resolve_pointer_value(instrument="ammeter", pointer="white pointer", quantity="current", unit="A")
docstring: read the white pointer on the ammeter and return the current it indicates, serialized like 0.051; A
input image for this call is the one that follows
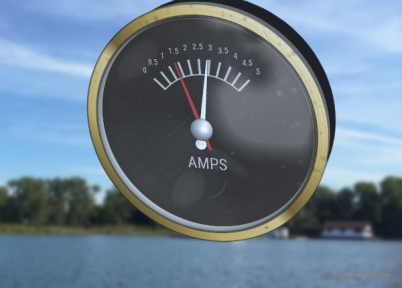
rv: 3; A
